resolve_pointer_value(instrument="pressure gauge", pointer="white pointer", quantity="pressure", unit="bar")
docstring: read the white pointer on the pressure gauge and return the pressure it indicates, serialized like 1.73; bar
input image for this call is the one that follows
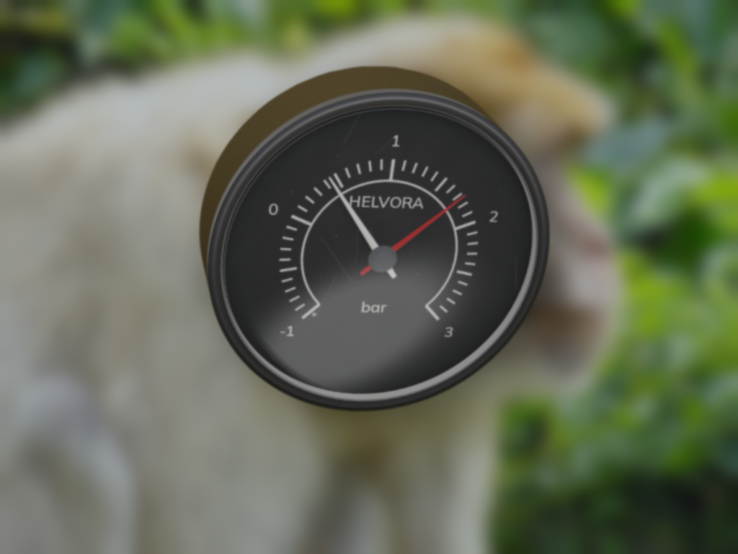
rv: 0.45; bar
